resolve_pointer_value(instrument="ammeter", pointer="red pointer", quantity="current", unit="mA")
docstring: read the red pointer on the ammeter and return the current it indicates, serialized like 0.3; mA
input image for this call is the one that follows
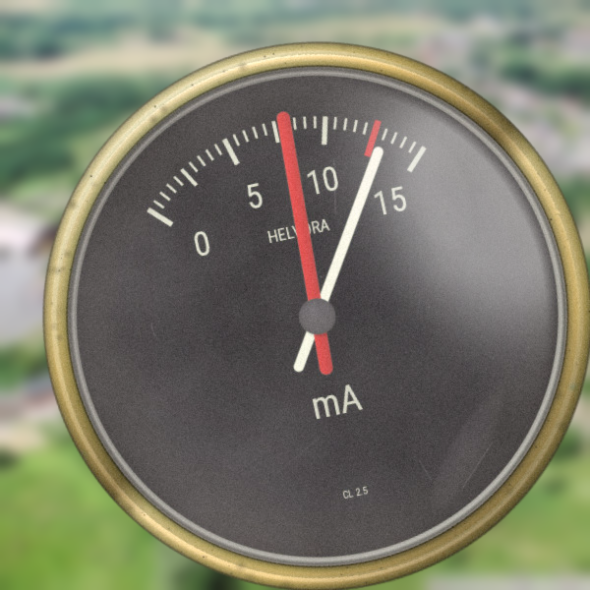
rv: 8; mA
